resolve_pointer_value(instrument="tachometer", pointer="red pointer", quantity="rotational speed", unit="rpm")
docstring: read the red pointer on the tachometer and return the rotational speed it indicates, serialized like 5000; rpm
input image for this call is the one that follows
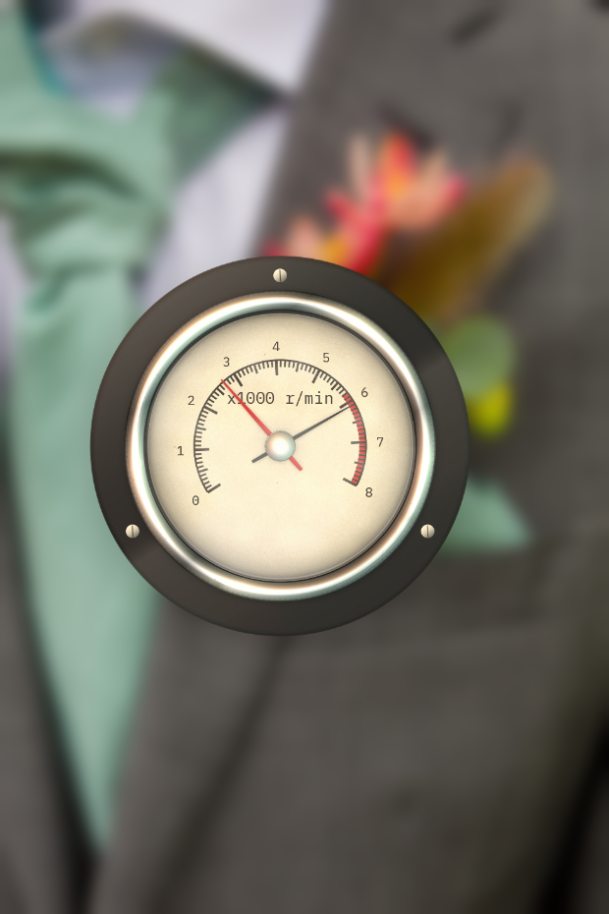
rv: 2700; rpm
